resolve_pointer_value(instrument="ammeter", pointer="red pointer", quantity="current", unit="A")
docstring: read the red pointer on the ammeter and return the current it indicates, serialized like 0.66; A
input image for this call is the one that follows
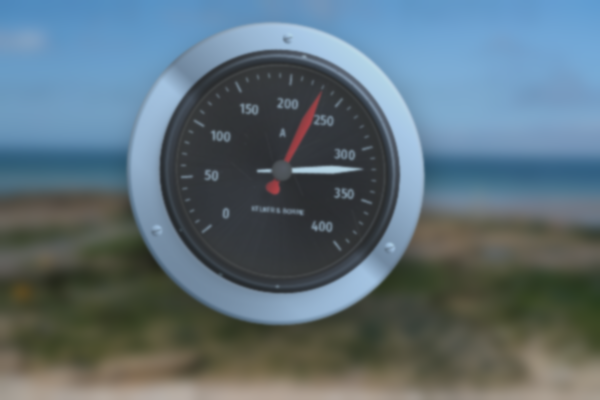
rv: 230; A
